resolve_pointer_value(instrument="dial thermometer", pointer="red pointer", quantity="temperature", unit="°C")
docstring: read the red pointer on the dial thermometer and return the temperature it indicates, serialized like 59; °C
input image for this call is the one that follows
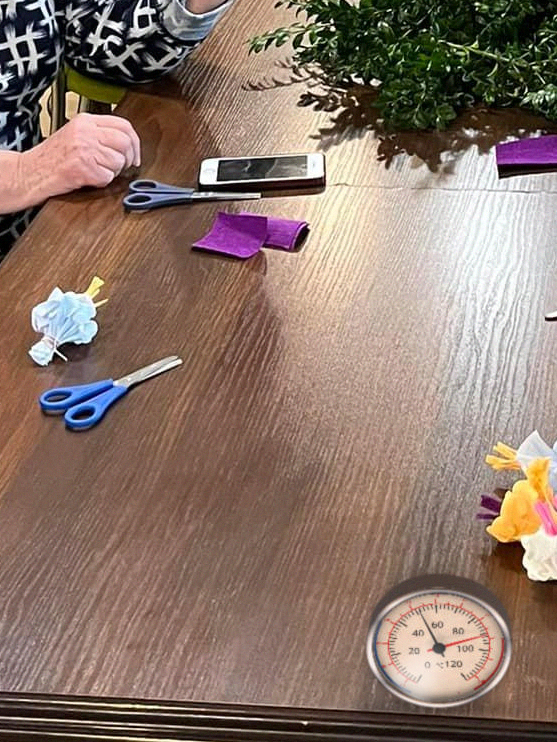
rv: 90; °C
